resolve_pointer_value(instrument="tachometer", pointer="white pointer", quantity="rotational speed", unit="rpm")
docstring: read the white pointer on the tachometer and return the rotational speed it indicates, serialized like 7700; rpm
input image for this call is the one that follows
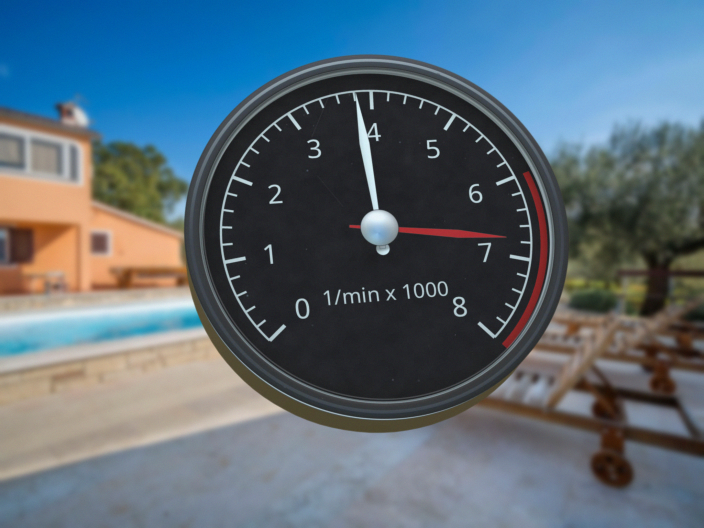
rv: 3800; rpm
